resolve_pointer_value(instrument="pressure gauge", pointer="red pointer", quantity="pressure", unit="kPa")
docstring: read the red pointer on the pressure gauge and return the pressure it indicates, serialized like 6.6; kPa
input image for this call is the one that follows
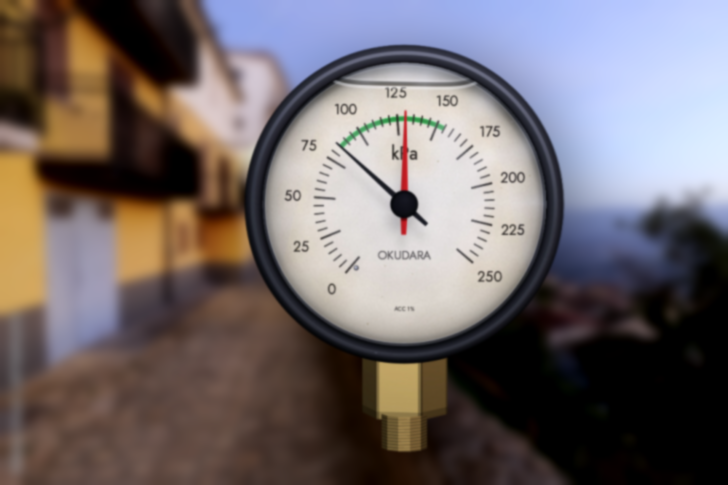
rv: 130; kPa
